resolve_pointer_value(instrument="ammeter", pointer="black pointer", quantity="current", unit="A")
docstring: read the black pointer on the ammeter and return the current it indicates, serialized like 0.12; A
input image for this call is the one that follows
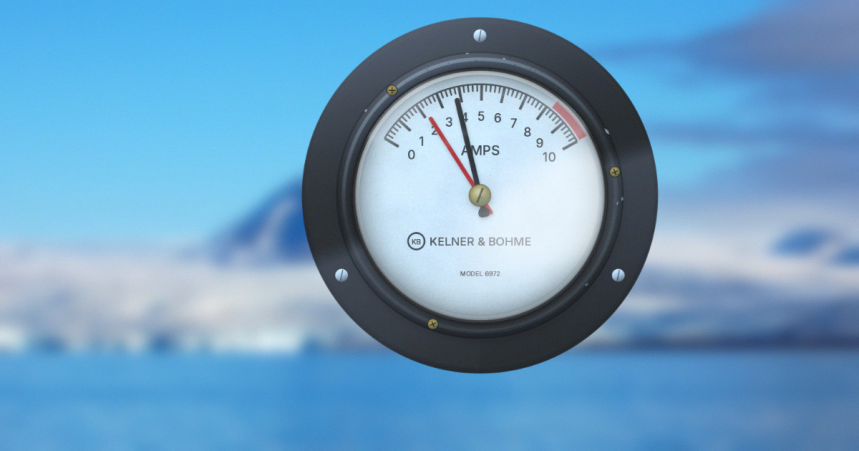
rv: 3.8; A
